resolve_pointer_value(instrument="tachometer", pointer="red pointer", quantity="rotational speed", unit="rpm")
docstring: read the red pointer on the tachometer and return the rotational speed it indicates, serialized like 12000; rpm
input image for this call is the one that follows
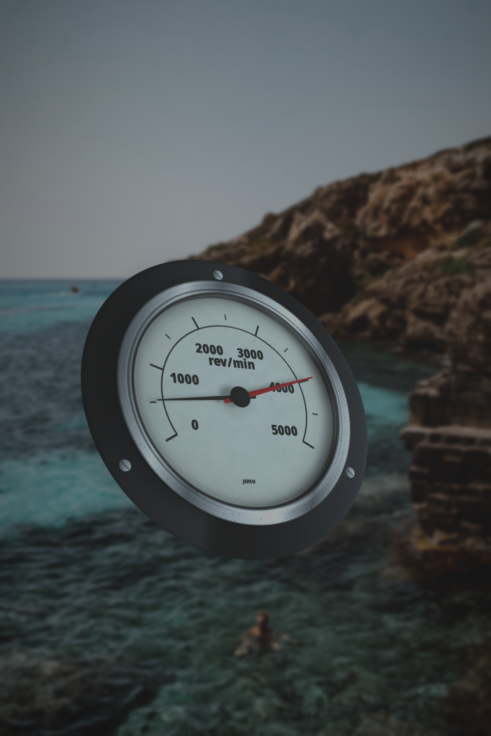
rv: 4000; rpm
